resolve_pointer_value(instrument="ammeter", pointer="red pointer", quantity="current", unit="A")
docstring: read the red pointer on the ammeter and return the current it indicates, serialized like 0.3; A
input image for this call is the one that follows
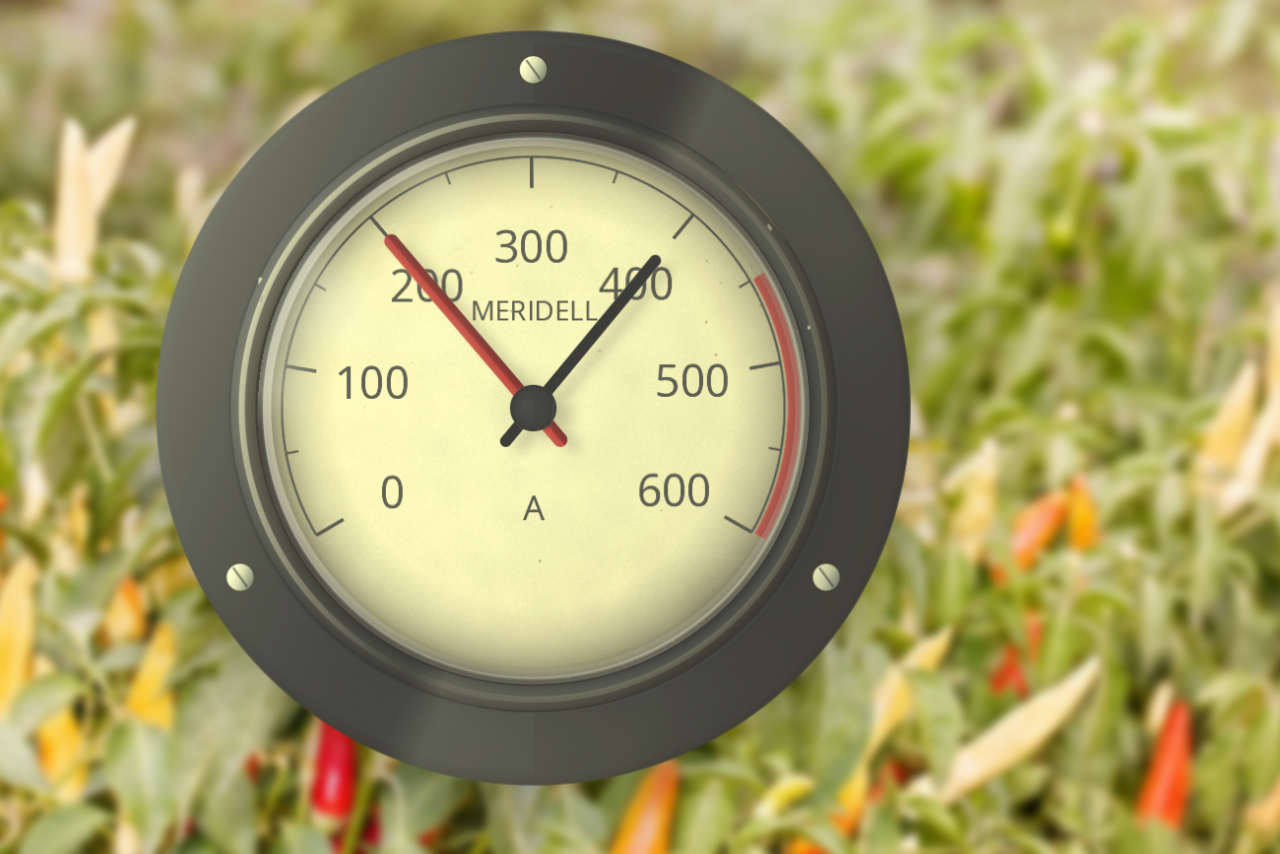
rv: 200; A
